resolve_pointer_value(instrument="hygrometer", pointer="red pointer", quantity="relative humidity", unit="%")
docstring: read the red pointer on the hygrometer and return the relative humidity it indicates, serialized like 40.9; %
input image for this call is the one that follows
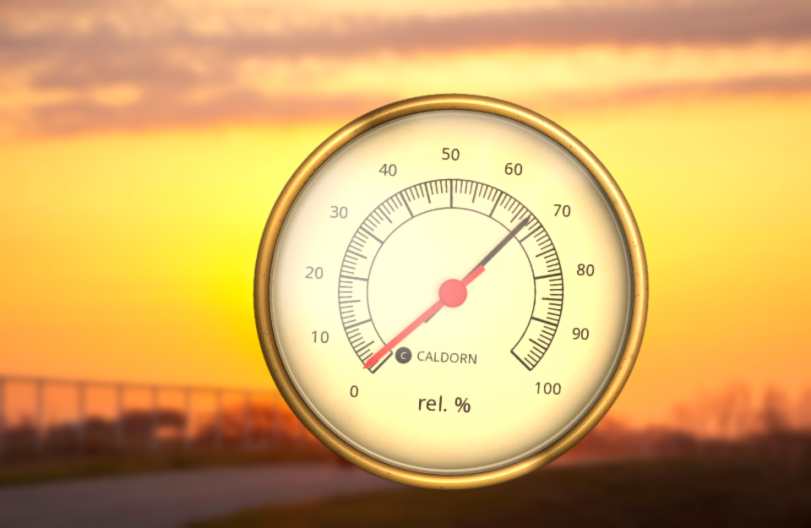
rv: 2; %
